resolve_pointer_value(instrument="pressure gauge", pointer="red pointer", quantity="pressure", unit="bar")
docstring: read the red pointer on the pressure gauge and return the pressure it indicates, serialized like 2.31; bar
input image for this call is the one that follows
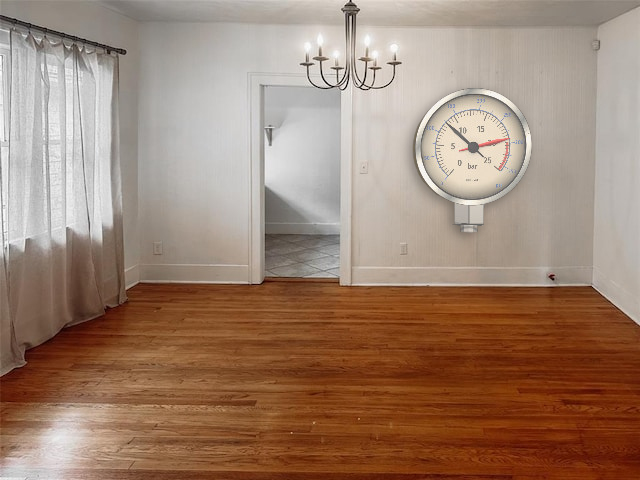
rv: 20; bar
